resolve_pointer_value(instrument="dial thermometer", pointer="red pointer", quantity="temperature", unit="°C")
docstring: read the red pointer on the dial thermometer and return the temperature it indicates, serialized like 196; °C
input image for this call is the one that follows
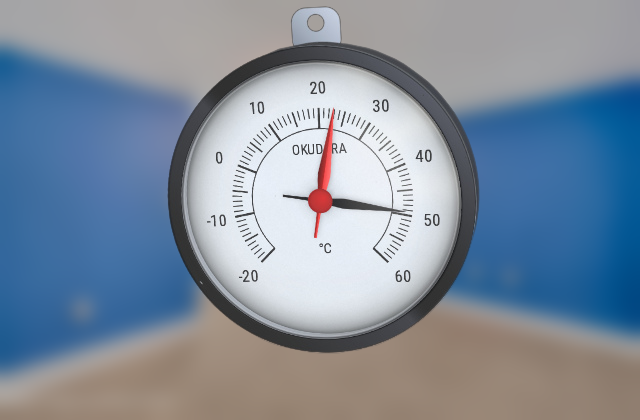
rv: 23; °C
